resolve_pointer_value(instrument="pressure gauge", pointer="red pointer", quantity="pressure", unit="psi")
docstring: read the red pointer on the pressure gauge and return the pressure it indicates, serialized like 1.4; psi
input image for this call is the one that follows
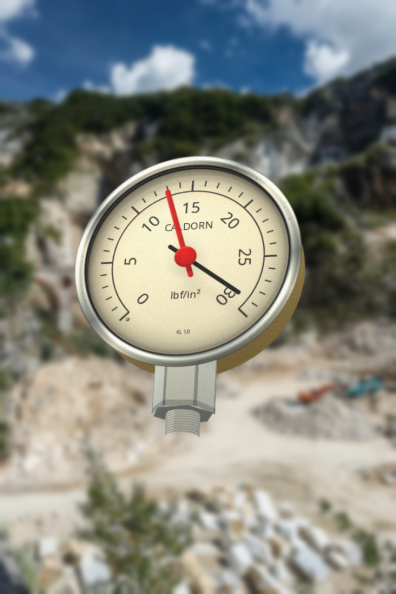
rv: 13; psi
